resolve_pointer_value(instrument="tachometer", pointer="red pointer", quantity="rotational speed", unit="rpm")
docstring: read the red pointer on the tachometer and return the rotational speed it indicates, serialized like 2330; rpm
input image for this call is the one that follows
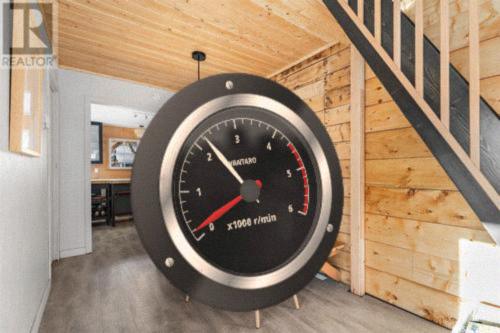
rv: 200; rpm
